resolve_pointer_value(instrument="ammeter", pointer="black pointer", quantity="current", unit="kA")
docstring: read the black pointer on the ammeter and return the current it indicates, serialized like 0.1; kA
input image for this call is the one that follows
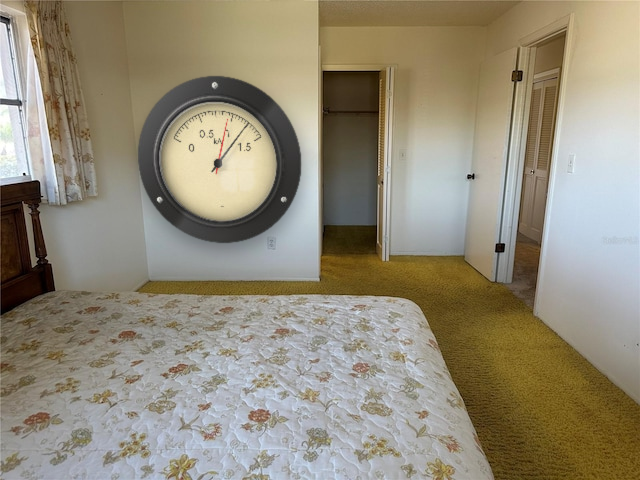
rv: 1.25; kA
